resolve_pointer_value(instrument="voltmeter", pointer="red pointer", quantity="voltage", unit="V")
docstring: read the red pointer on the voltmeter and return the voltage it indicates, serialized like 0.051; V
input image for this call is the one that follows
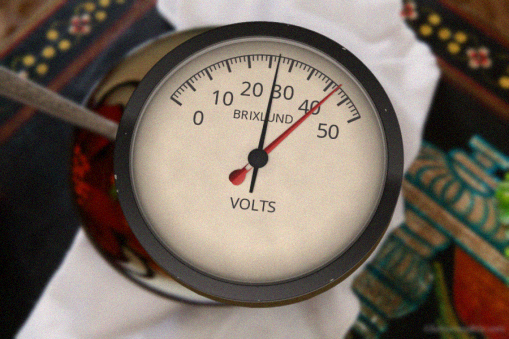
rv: 42; V
